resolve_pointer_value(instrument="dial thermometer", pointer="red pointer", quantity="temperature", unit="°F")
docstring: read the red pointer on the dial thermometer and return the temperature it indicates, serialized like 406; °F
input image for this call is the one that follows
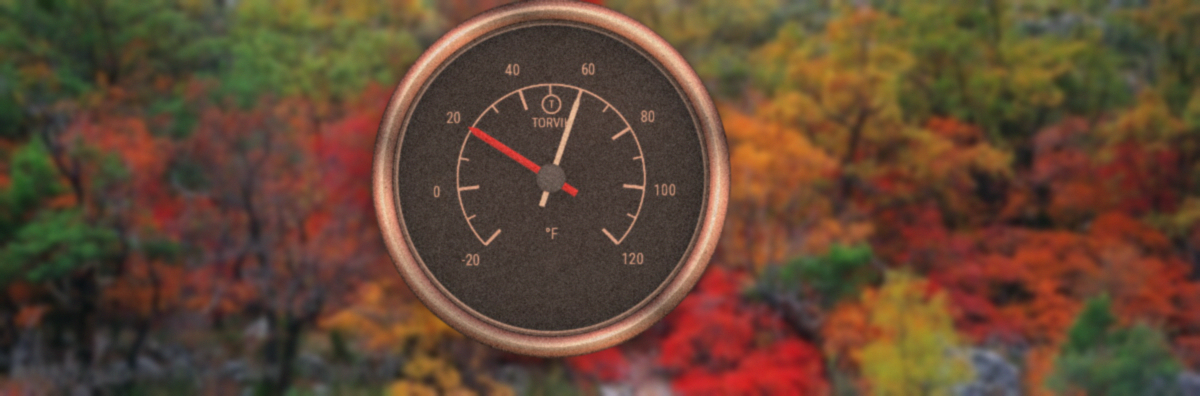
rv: 20; °F
